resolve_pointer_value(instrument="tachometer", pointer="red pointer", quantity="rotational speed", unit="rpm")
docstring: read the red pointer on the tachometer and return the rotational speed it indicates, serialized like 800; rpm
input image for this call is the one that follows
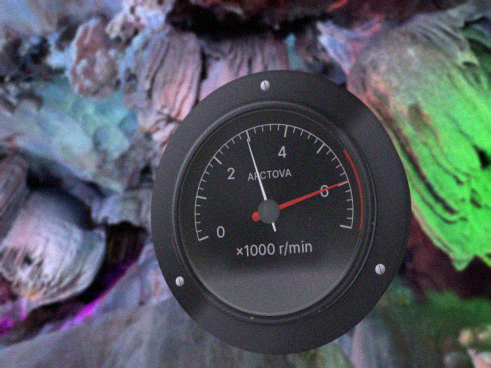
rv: 6000; rpm
